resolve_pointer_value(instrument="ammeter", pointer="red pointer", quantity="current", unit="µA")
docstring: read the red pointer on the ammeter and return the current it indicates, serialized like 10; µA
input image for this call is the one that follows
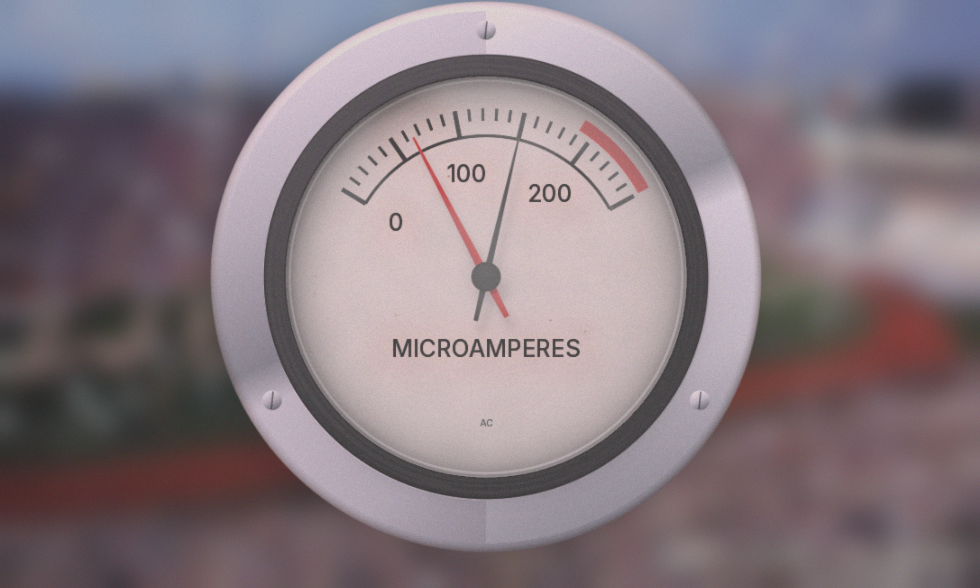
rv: 65; µA
